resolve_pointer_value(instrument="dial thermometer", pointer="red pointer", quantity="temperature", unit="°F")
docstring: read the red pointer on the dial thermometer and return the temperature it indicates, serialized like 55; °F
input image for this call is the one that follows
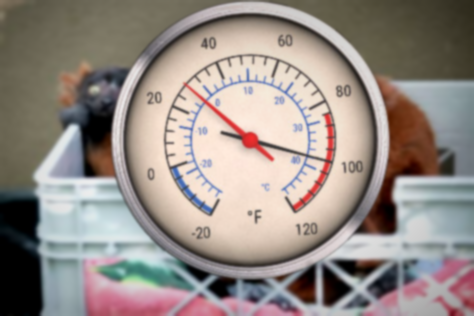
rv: 28; °F
